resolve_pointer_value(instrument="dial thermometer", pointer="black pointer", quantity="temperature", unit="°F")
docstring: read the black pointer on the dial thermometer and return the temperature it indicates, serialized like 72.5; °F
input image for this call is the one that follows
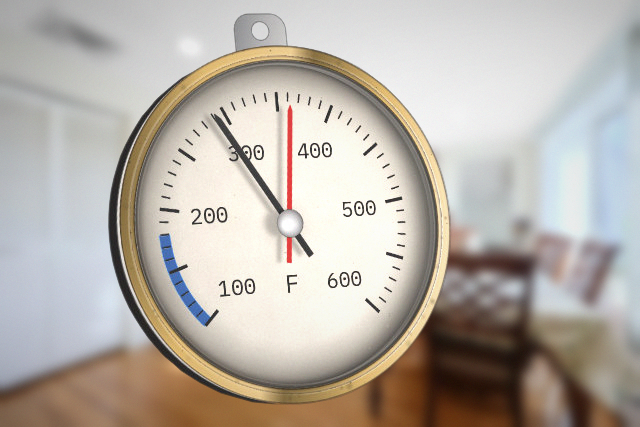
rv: 290; °F
